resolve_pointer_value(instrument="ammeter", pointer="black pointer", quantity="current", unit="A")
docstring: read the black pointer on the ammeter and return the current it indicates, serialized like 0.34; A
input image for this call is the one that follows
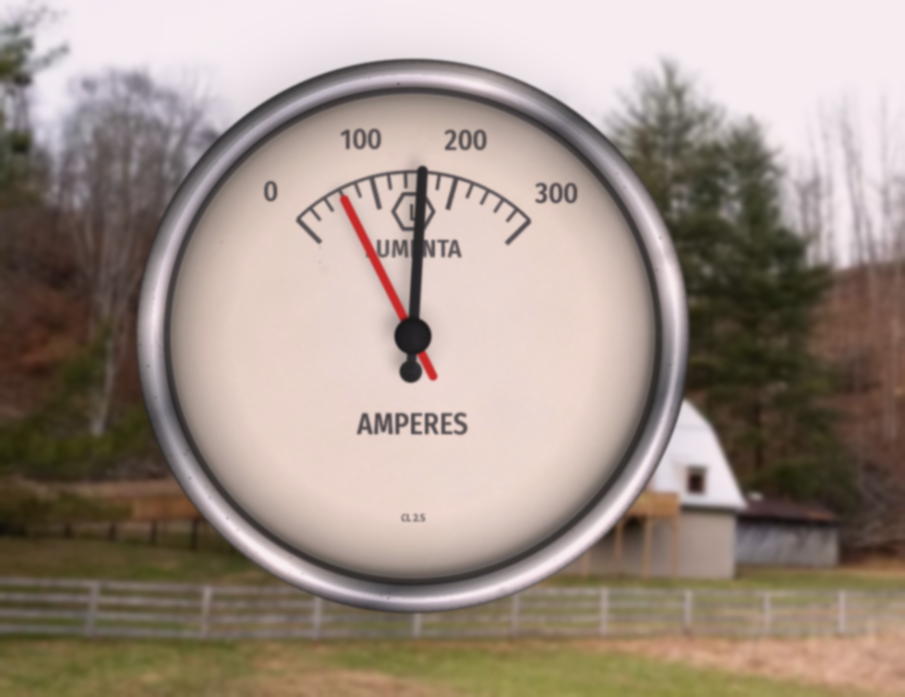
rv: 160; A
